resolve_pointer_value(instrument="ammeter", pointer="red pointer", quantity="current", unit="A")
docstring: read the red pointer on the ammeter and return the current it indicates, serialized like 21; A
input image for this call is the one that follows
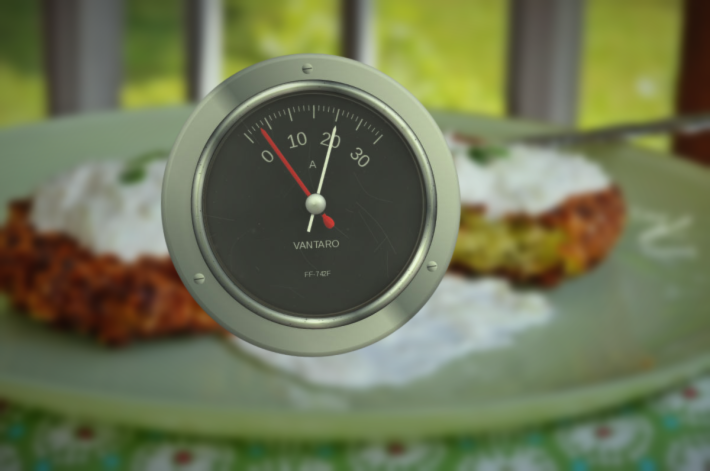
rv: 3; A
